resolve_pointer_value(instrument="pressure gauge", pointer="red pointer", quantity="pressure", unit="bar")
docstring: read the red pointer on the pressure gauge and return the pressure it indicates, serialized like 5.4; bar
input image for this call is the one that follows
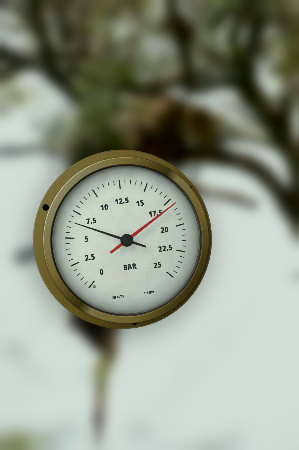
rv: 18; bar
